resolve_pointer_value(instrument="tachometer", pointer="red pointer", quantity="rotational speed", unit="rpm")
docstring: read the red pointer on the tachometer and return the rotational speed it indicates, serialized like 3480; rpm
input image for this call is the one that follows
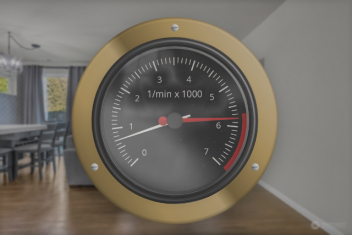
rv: 5800; rpm
